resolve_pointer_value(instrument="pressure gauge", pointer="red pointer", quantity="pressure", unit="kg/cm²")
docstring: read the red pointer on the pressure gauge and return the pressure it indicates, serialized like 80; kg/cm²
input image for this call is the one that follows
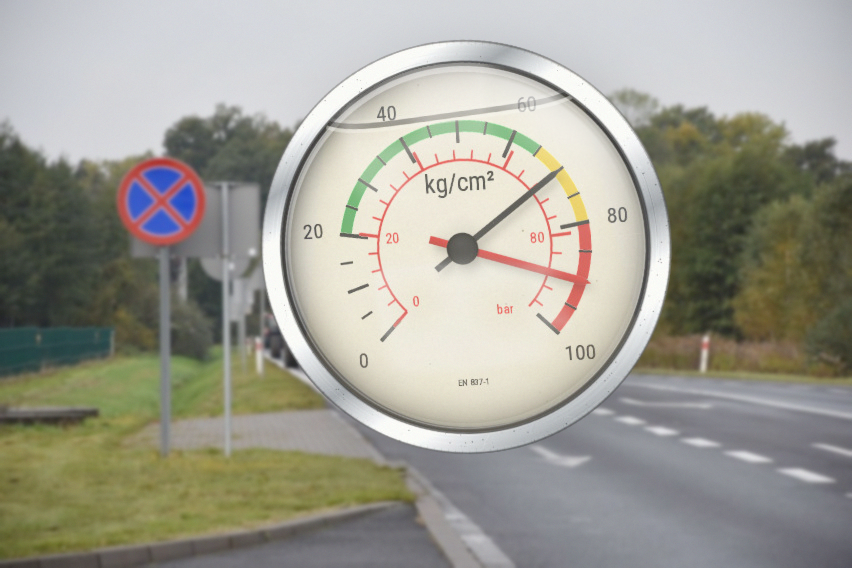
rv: 90; kg/cm²
